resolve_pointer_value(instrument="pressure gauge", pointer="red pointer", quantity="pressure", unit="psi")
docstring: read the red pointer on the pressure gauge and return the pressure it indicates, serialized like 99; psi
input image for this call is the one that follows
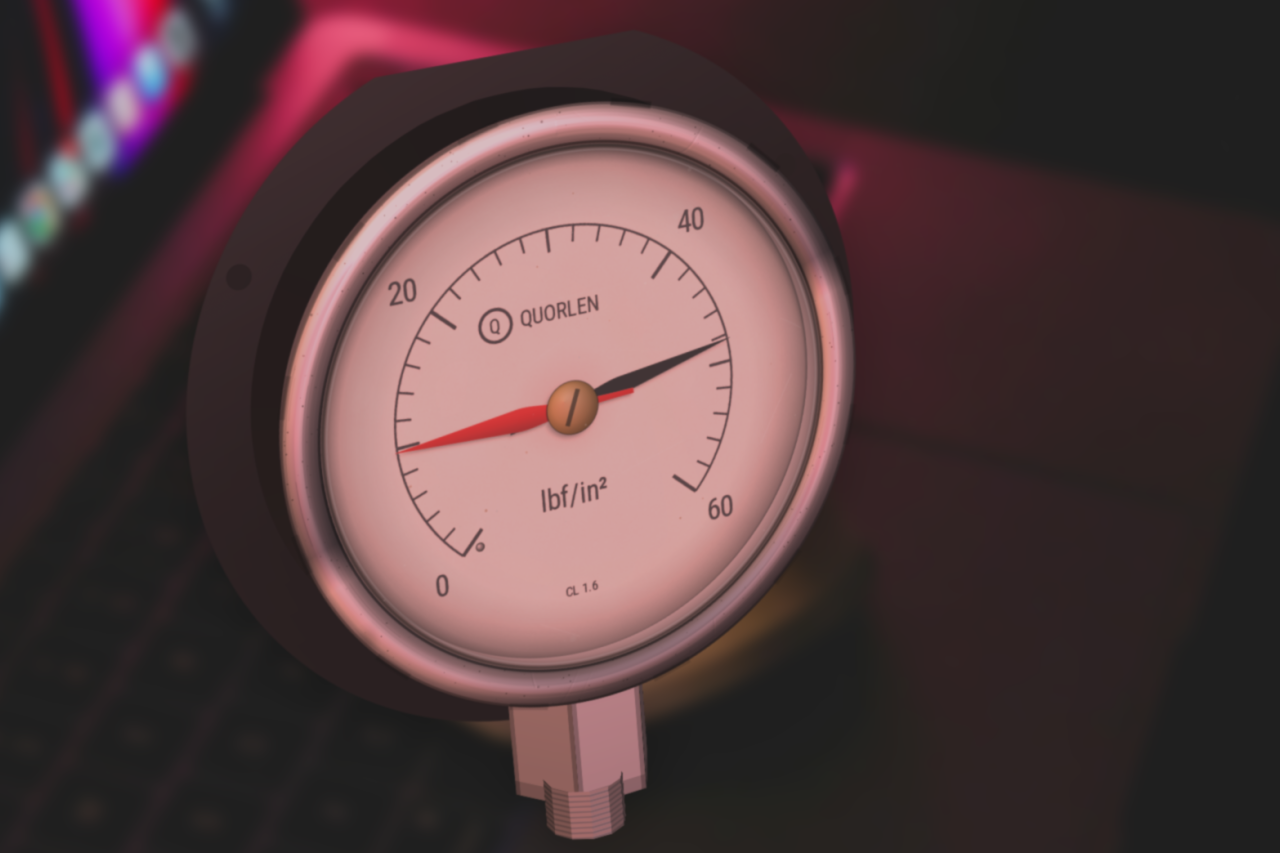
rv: 10; psi
